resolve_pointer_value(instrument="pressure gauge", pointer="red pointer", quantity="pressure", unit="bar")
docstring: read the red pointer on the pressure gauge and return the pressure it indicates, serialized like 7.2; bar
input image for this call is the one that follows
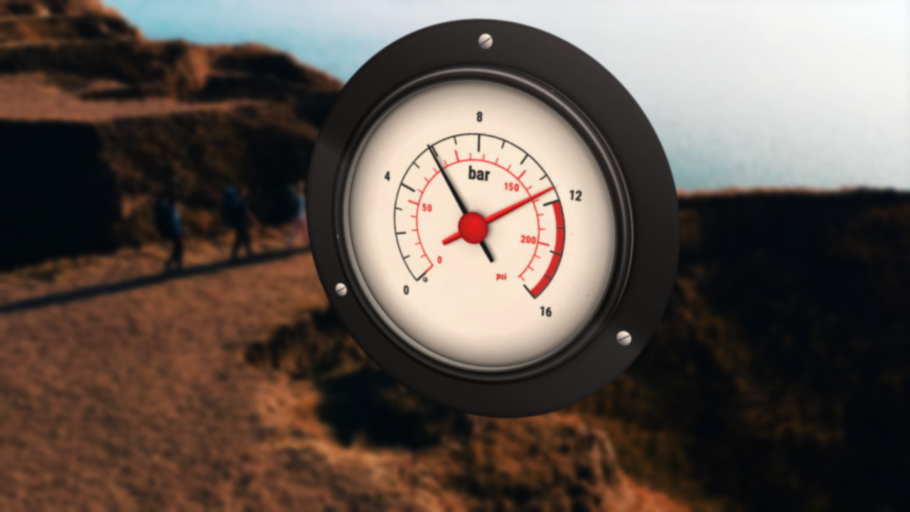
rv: 11.5; bar
